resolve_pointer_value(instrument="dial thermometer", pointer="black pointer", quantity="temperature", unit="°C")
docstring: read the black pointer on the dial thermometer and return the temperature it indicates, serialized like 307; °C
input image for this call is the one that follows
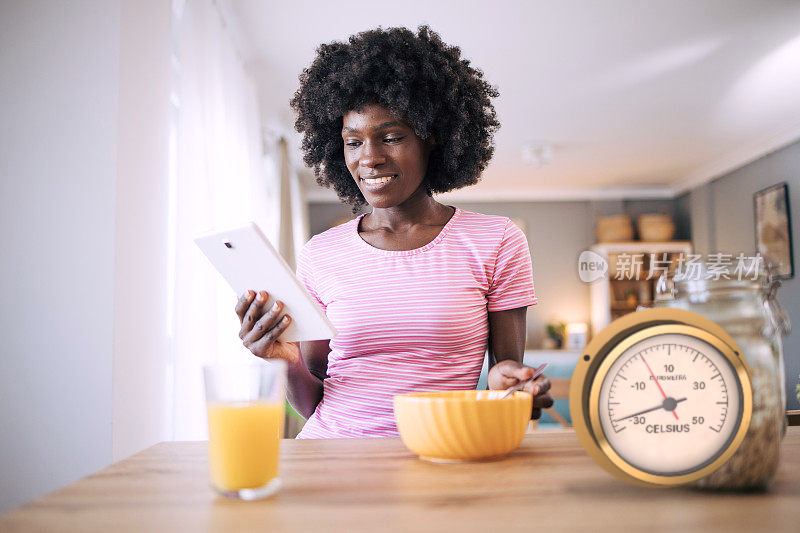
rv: -26; °C
